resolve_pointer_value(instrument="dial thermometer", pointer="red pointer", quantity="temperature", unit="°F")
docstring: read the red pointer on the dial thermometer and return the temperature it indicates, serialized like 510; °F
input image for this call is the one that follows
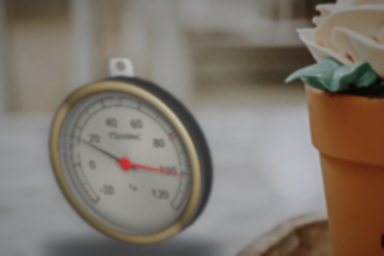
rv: 100; °F
